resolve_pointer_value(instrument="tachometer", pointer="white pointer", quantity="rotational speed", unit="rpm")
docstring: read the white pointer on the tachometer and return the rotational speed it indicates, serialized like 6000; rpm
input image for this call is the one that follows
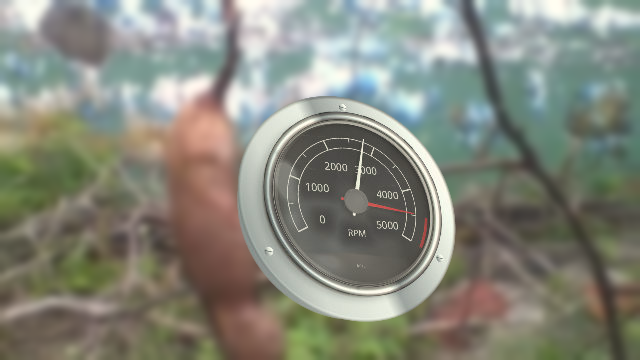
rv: 2750; rpm
